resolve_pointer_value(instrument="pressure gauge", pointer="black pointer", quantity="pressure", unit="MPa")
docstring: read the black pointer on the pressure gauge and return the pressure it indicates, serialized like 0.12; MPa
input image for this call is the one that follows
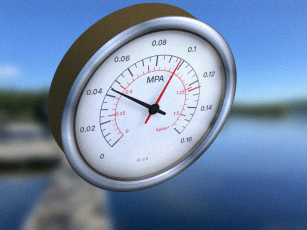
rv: 0.045; MPa
